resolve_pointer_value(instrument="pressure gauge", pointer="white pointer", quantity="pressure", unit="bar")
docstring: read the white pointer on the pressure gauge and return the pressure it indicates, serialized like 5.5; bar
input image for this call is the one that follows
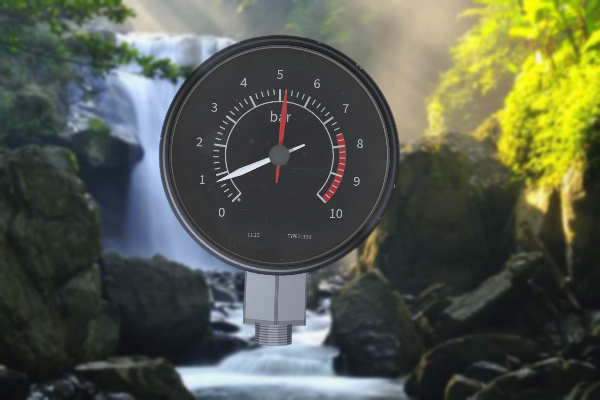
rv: 0.8; bar
